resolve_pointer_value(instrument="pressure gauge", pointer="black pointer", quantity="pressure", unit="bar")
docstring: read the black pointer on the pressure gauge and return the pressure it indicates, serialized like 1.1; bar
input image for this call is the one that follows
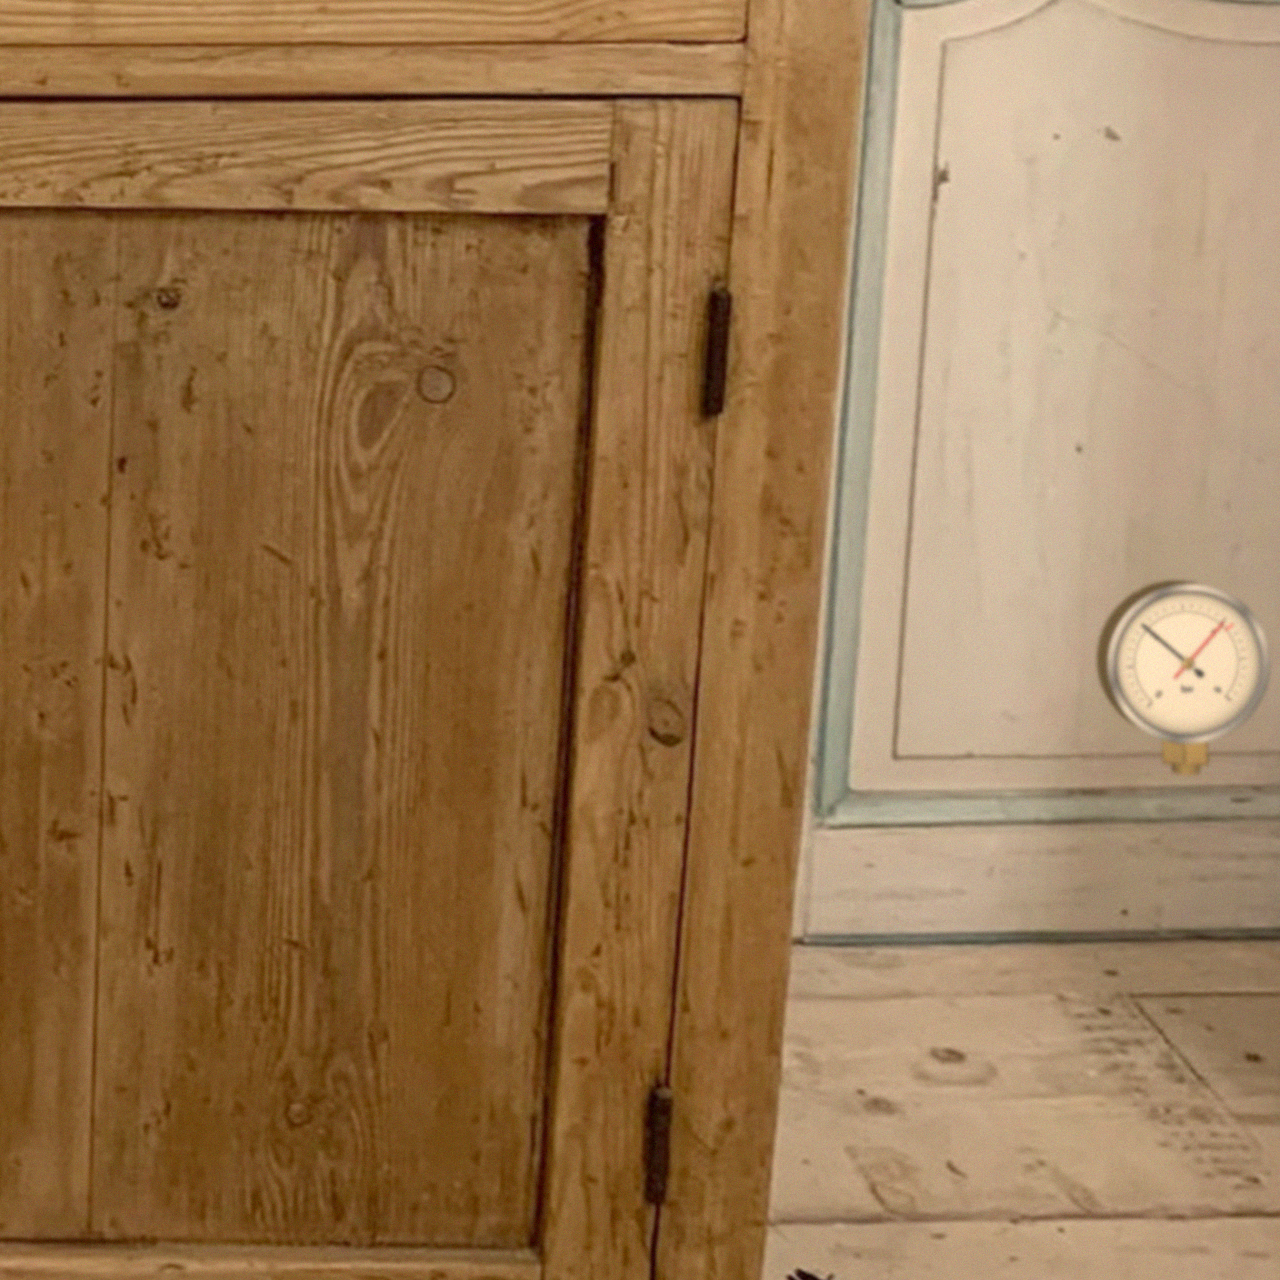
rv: 2; bar
